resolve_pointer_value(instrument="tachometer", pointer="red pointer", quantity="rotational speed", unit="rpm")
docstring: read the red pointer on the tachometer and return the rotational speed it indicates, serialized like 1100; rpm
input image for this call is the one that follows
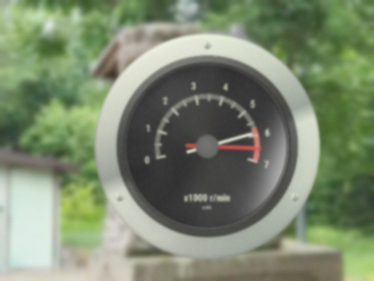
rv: 6500; rpm
